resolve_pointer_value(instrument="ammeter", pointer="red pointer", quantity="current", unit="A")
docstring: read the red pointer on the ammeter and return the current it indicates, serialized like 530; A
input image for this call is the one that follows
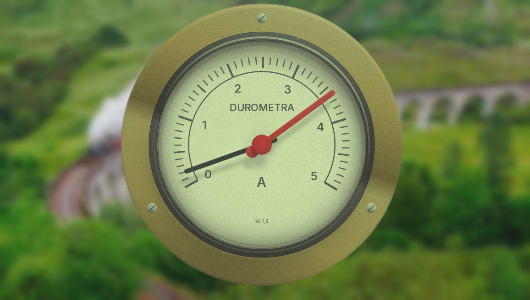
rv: 3.6; A
